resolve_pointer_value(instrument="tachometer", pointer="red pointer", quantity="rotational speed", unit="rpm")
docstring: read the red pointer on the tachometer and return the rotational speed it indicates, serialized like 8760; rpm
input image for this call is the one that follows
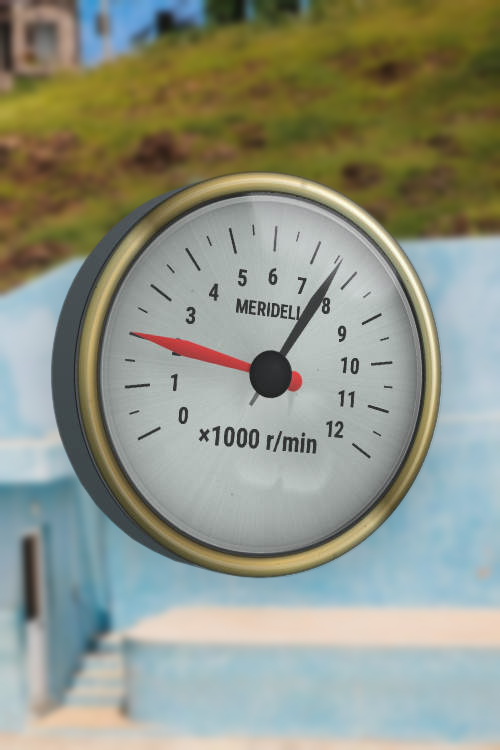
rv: 2000; rpm
